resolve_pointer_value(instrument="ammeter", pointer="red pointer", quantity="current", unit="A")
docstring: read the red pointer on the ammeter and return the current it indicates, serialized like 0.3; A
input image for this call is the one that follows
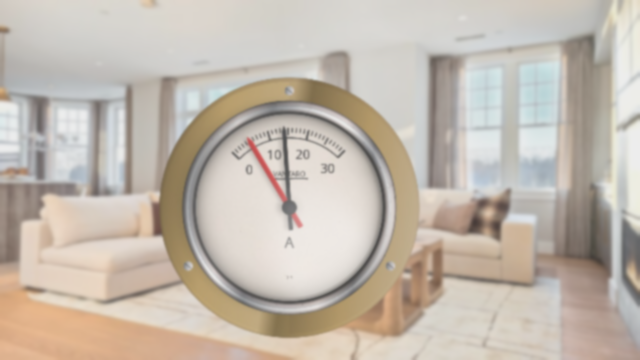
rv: 5; A
